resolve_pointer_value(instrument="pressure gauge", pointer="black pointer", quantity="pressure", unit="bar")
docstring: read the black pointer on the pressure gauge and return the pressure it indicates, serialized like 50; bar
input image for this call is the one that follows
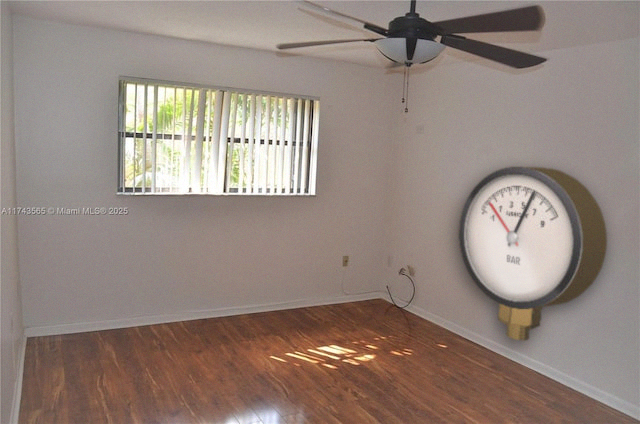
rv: 6; bar
